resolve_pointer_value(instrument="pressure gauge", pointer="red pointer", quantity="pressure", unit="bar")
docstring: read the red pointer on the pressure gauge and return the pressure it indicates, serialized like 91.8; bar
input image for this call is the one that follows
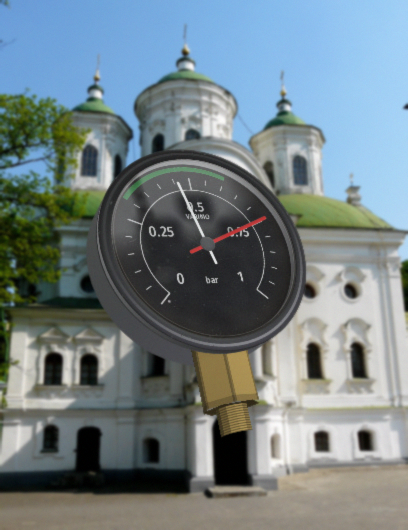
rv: 0.75; bar
